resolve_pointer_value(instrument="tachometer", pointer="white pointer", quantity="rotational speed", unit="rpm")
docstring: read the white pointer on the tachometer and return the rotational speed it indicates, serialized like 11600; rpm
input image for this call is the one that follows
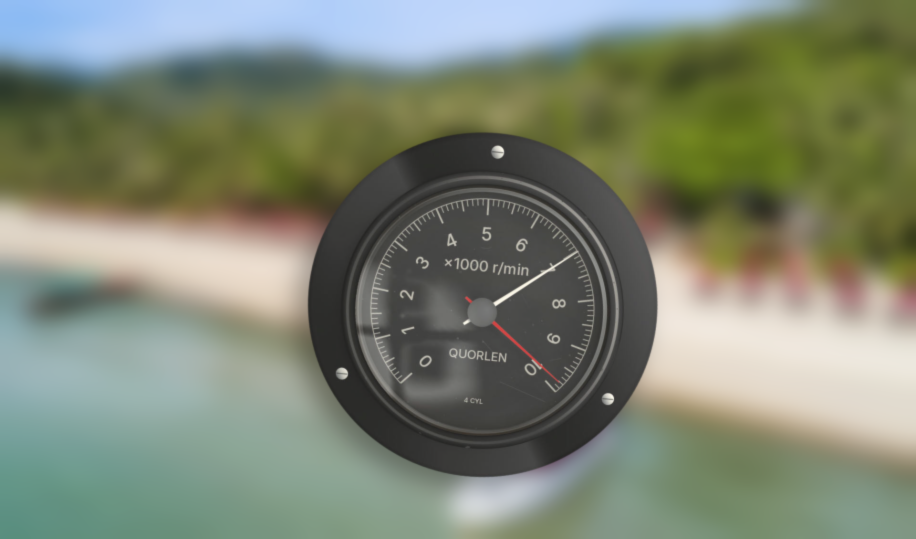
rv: 7000; rpm
